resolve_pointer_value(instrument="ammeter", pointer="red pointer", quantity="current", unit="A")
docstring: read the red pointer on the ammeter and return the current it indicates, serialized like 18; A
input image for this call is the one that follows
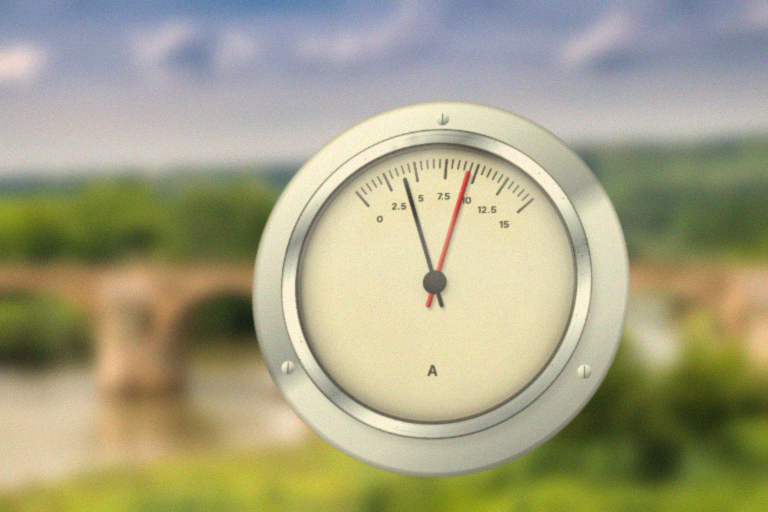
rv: 9.5; A
